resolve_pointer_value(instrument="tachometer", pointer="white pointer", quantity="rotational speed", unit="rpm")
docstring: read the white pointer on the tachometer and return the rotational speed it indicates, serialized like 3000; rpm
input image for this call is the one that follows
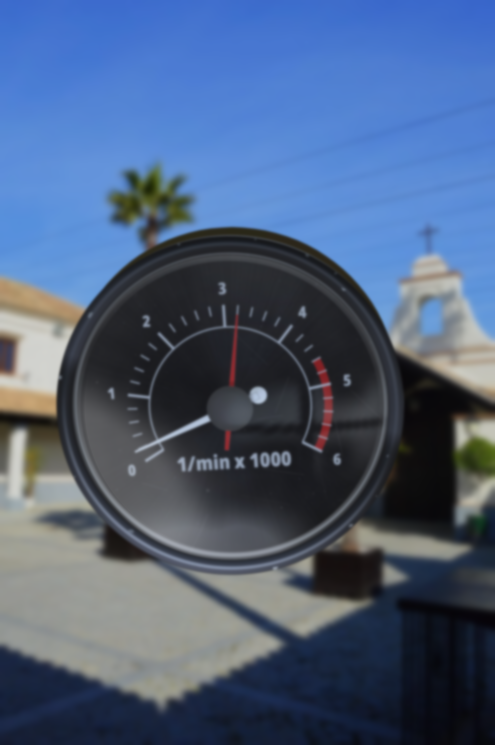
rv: 200; rpm
